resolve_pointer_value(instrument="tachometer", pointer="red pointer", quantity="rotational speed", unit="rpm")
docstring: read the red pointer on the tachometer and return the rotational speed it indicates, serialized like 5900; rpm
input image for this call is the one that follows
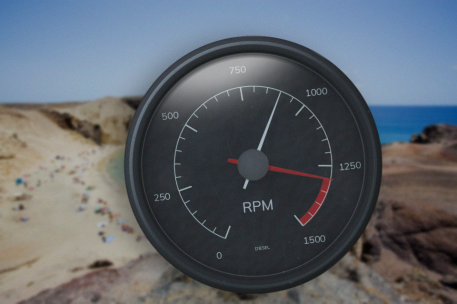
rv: 1300; rpm
